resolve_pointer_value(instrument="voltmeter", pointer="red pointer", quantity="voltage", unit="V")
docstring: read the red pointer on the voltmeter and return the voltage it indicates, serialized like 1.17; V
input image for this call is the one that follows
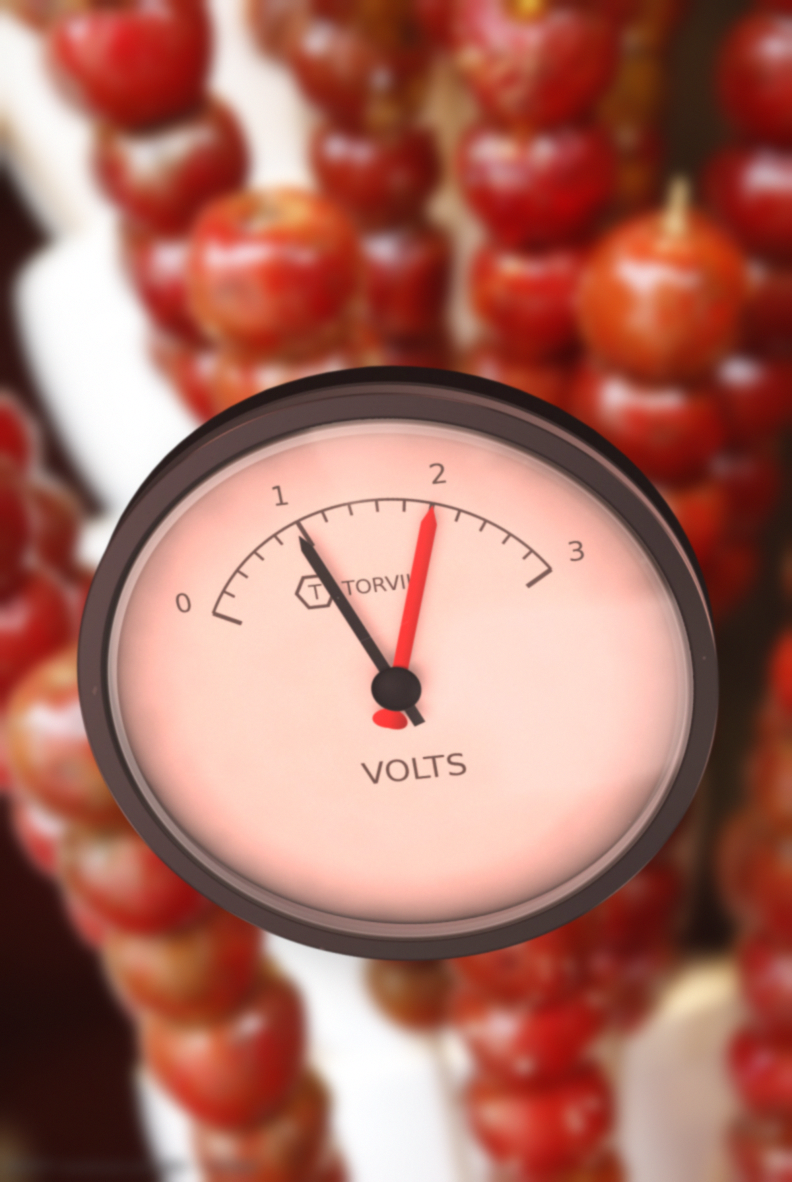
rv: 2; V
